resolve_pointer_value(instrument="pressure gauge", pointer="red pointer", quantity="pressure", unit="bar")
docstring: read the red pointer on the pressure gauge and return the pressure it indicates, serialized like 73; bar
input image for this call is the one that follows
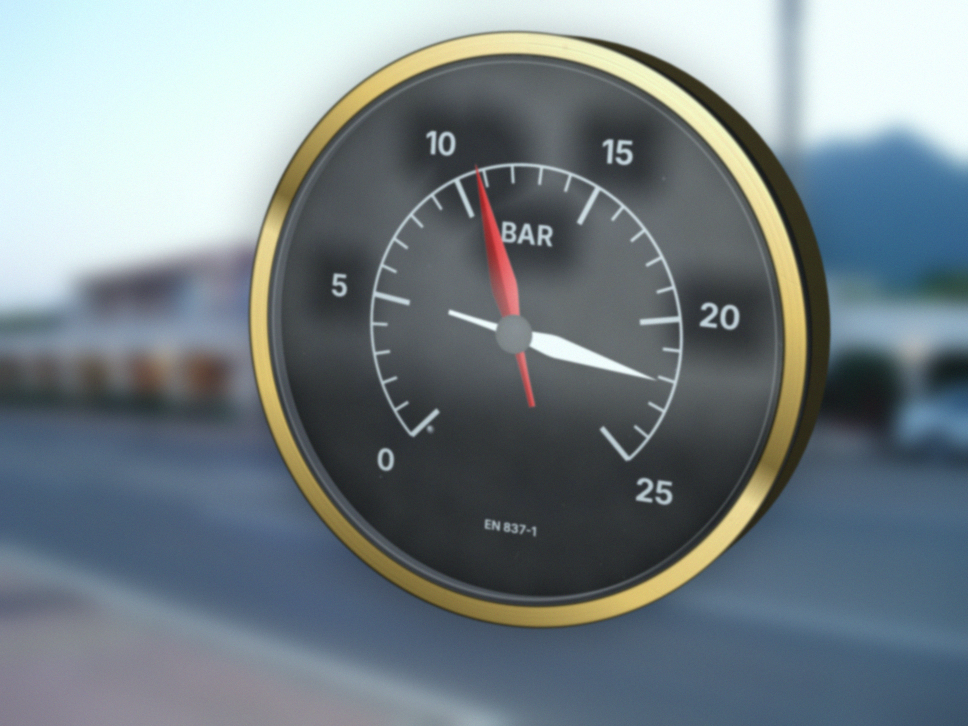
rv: 11; bar
